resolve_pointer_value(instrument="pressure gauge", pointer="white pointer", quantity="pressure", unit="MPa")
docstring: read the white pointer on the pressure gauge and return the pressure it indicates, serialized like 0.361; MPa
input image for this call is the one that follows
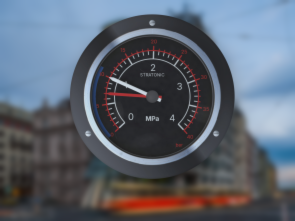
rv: 1; MPa
